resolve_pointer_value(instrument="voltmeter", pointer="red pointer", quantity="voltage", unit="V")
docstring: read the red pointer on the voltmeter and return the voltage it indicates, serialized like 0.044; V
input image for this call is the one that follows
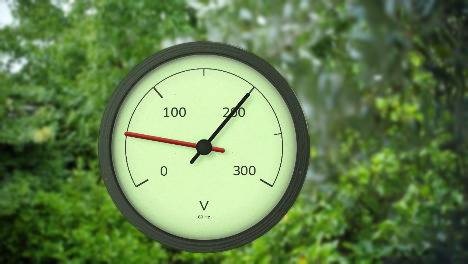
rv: 50; V
